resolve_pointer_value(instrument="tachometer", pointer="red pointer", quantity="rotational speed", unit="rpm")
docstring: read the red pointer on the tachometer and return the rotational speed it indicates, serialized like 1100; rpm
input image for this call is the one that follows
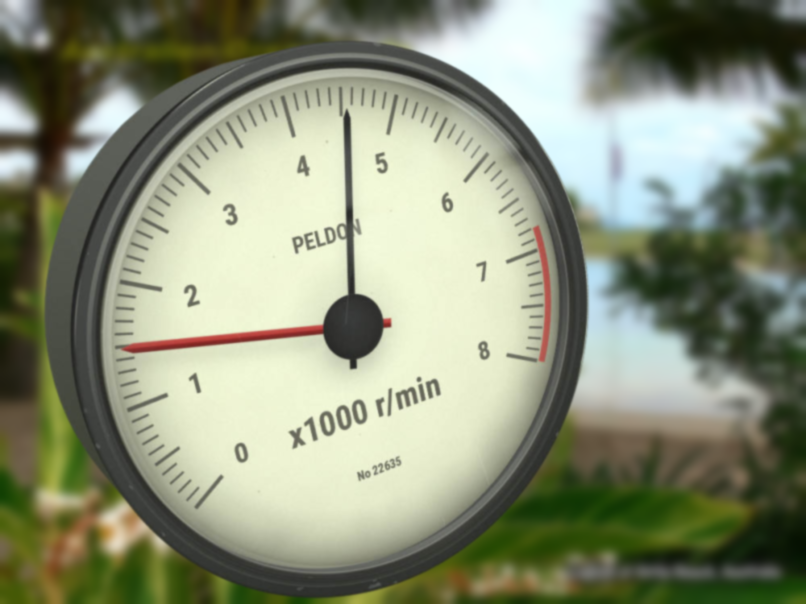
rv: 1500; rpm
